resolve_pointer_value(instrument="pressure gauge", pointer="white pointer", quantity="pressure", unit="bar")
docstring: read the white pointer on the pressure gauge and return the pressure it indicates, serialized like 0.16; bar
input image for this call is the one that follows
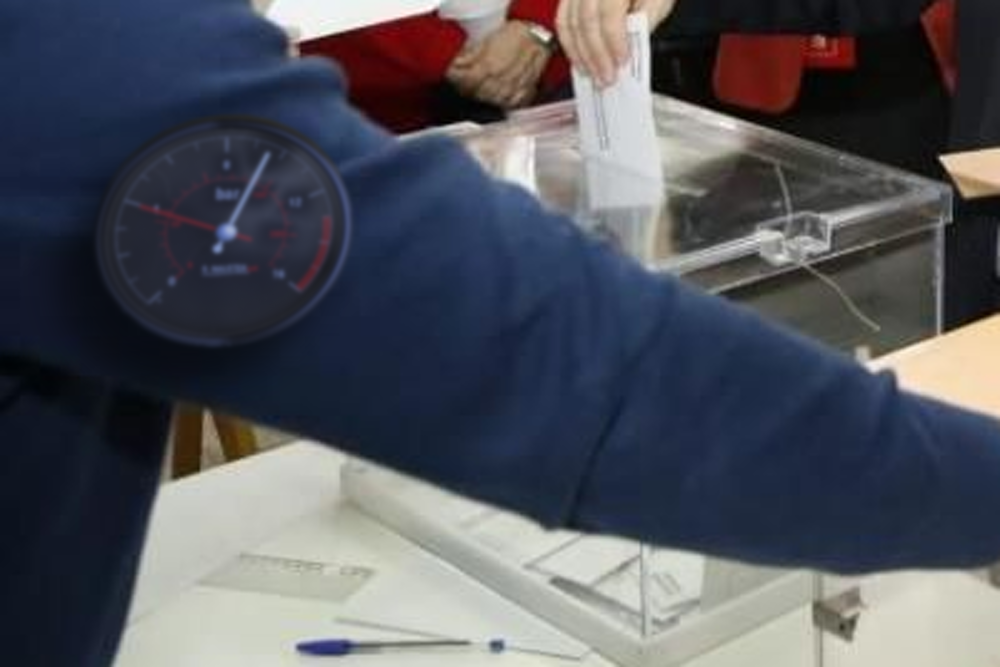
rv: 9.5; bar
